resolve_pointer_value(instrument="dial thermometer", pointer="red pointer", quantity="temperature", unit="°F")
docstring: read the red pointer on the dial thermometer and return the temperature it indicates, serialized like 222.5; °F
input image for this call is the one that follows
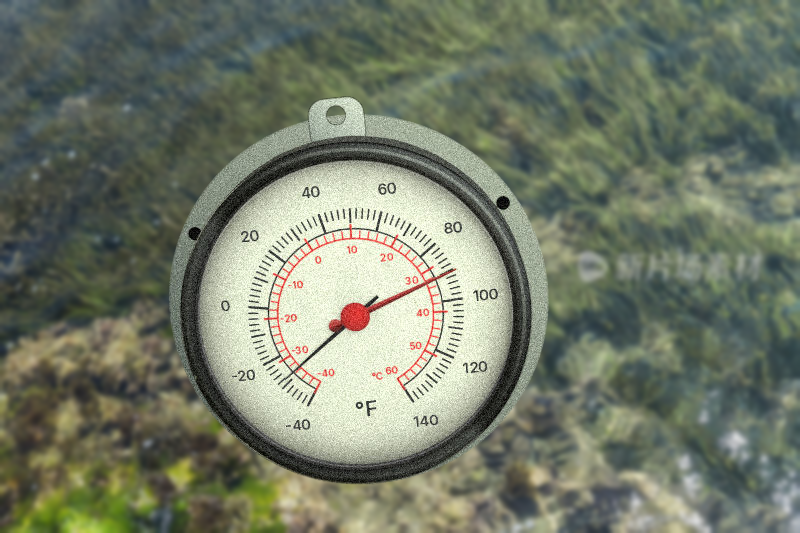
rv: 90; °F
